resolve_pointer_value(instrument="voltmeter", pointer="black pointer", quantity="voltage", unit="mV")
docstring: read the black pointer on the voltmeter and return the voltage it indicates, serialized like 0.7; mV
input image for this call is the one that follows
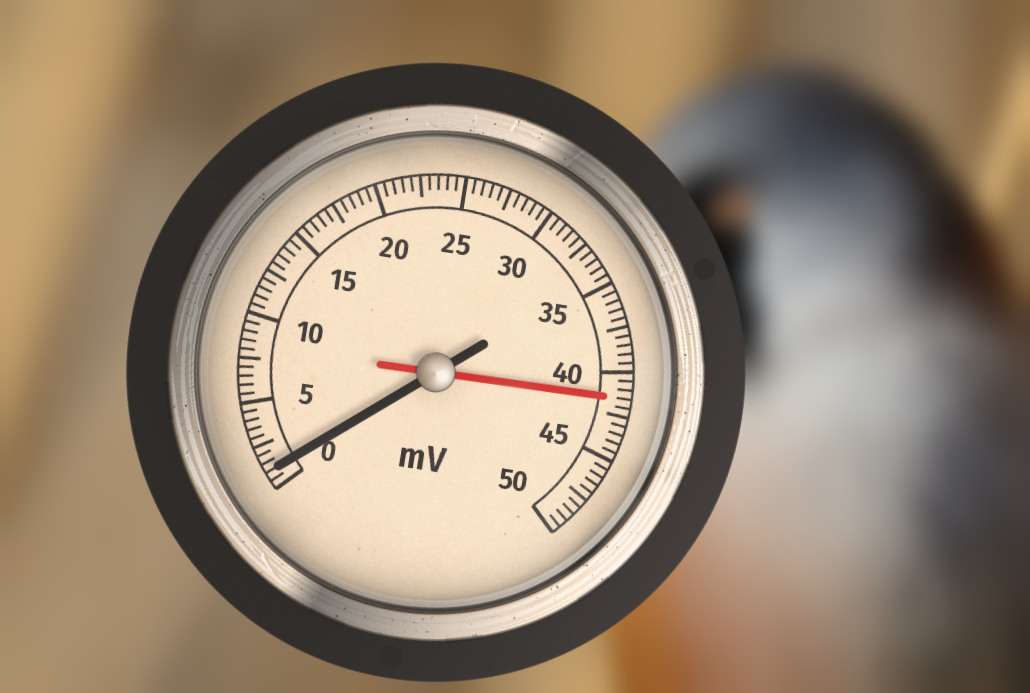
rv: 1; mV
